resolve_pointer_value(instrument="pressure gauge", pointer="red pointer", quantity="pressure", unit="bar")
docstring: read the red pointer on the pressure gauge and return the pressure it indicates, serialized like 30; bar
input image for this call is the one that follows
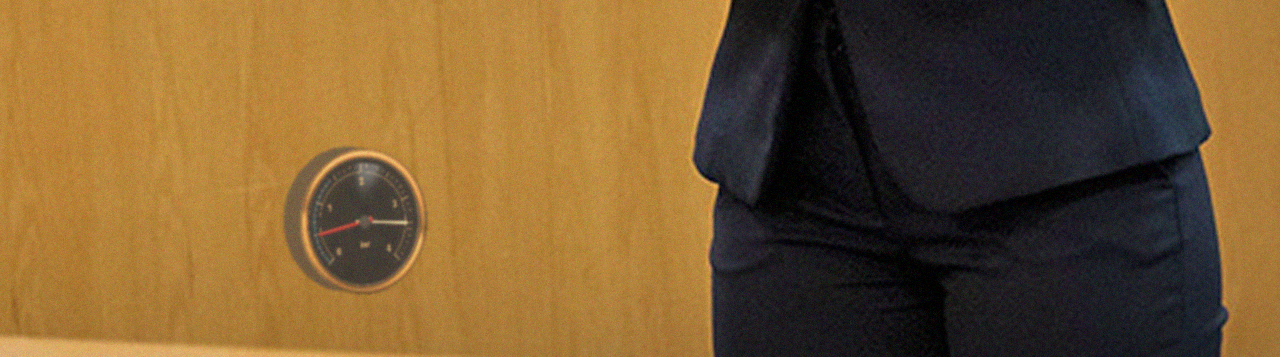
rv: 0.5; bar
